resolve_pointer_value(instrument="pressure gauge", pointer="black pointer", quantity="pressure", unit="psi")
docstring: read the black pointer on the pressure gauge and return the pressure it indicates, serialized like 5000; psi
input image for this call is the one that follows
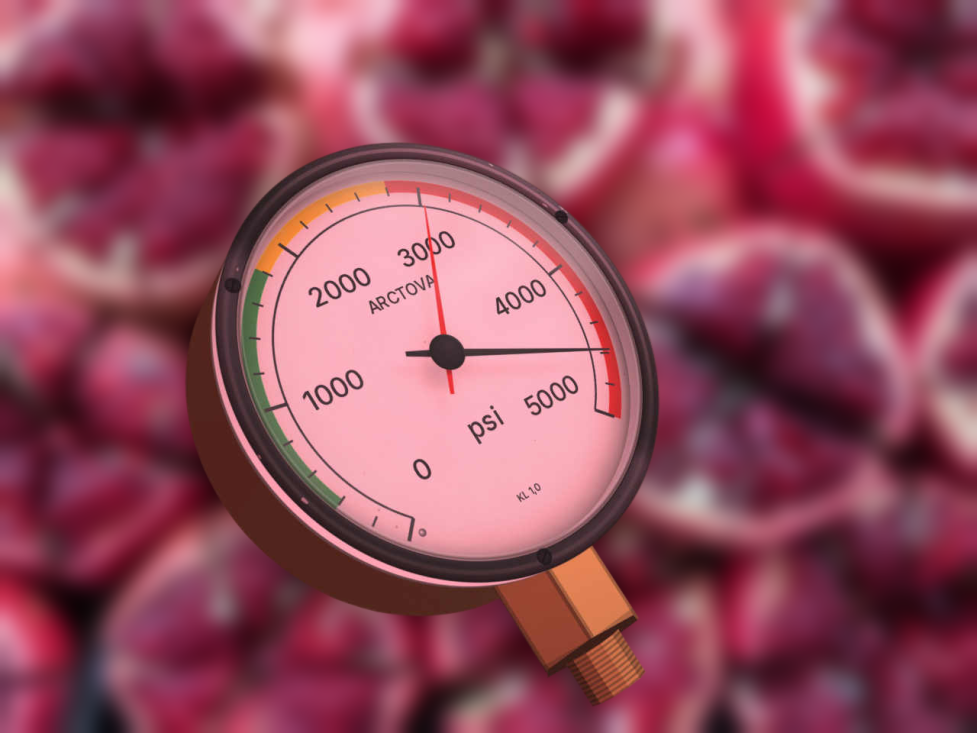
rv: 4600; psi
